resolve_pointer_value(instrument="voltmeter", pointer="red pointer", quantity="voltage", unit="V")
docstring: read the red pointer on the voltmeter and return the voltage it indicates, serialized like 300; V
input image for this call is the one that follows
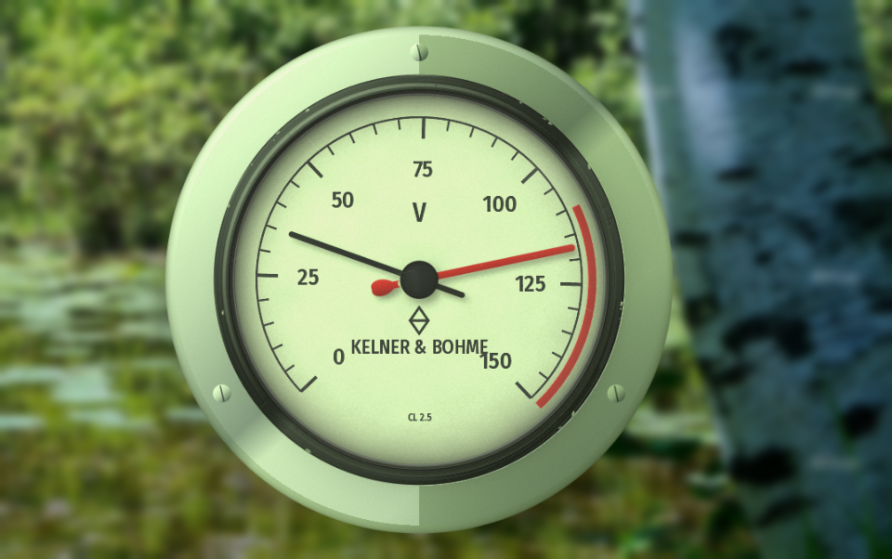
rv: 117.5; V
